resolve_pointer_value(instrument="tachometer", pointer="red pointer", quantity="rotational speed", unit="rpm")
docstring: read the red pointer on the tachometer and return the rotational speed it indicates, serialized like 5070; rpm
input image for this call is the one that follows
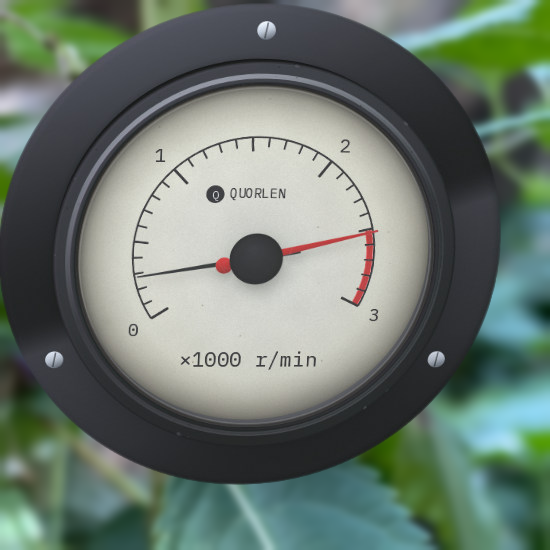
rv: 2500; rpm
